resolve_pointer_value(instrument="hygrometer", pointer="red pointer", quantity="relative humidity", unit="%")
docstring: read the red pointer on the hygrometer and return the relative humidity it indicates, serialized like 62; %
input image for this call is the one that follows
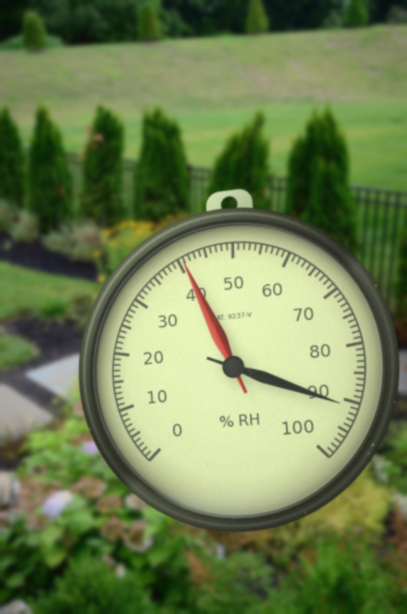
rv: 41; %
